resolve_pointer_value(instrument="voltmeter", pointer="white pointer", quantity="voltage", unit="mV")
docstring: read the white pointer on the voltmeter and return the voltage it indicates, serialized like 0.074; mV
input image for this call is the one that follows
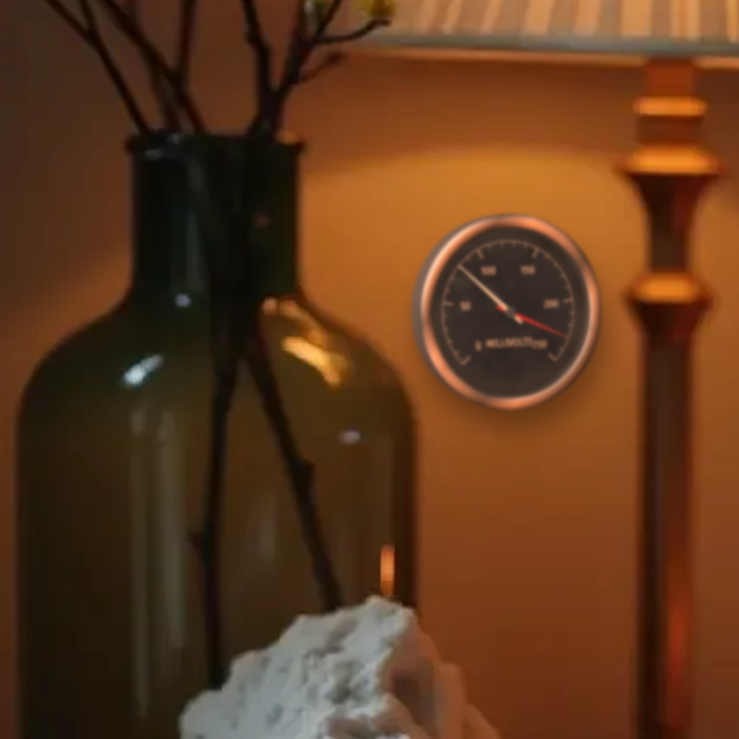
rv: 80; mV
